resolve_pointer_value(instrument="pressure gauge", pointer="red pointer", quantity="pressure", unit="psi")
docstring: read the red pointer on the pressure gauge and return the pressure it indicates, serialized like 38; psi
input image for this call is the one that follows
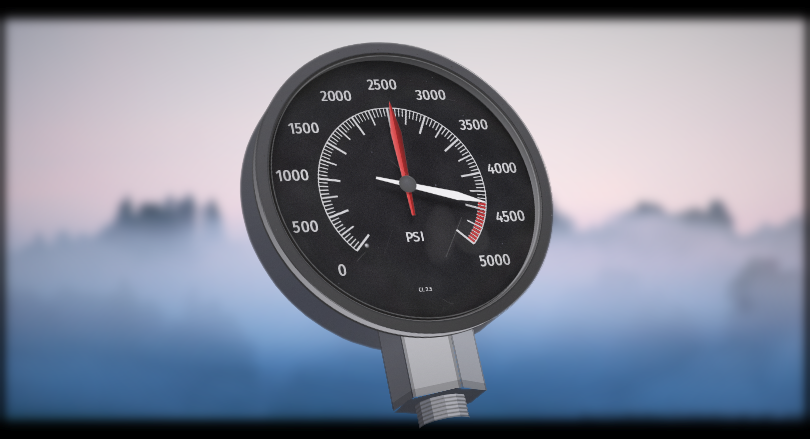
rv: 2500; psi
